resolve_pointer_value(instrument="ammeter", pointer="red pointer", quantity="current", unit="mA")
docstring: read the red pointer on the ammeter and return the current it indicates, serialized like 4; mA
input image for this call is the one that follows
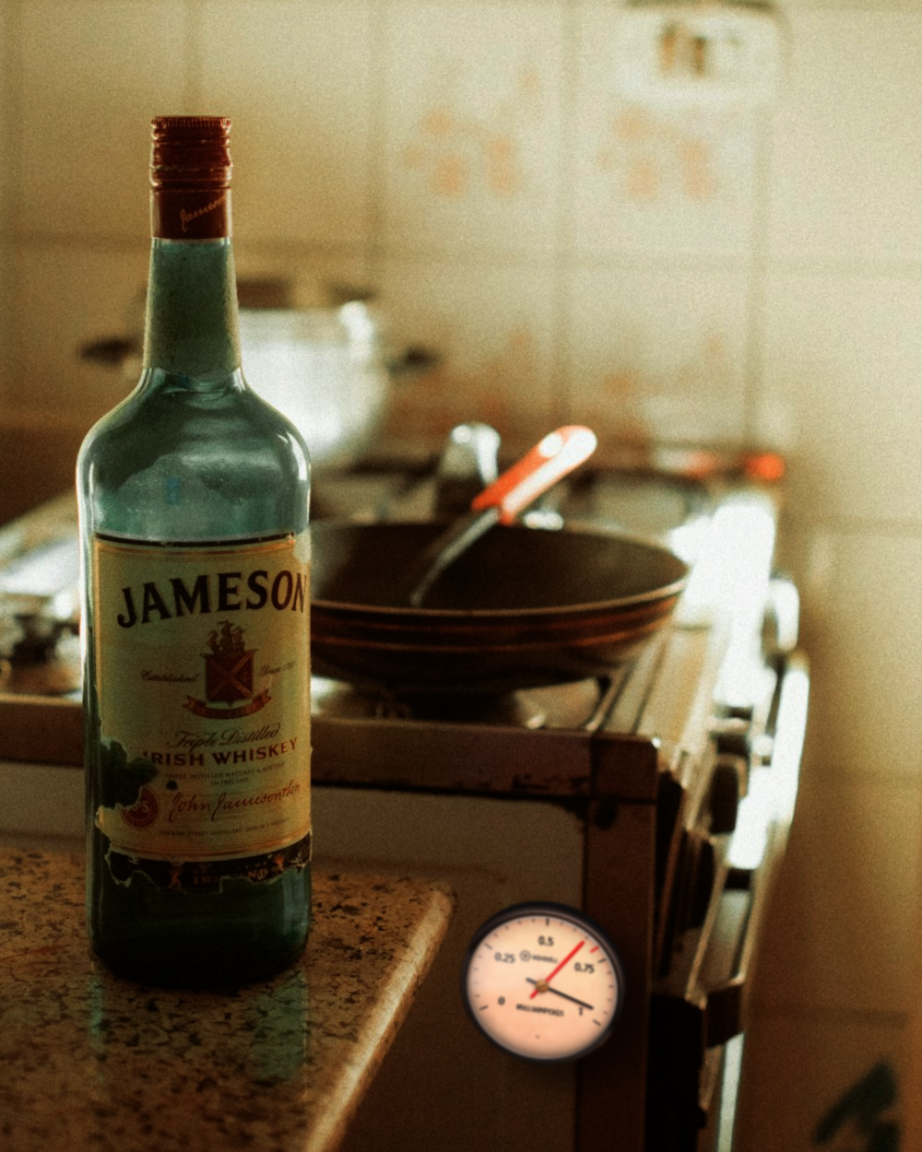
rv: 0.65; mA
